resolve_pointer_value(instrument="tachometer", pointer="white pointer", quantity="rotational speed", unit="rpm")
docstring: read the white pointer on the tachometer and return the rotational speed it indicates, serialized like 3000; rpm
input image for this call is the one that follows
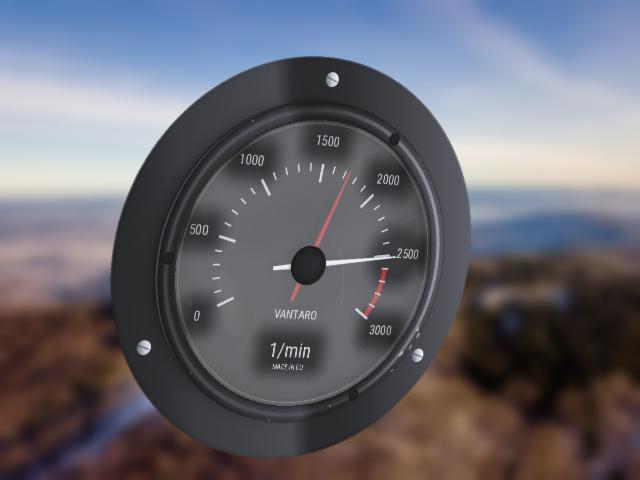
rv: 2500; rpm
